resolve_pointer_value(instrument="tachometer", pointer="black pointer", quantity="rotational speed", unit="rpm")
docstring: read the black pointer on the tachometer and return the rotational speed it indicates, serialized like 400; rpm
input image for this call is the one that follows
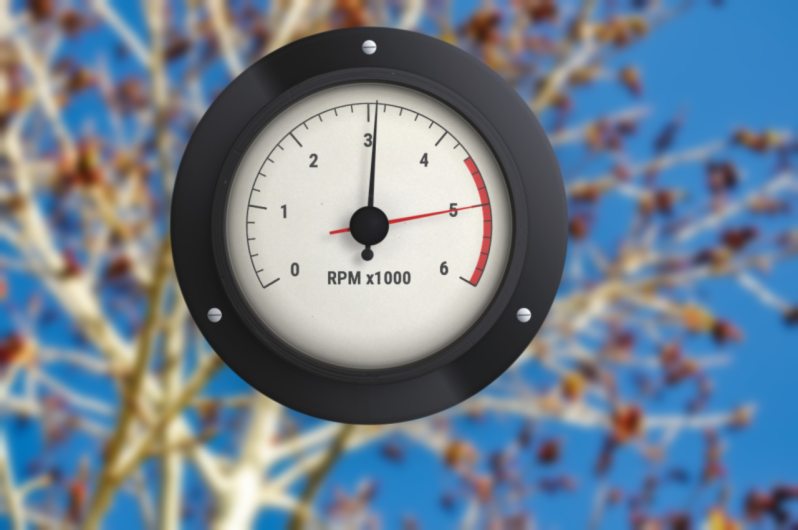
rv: 3100; rpm
